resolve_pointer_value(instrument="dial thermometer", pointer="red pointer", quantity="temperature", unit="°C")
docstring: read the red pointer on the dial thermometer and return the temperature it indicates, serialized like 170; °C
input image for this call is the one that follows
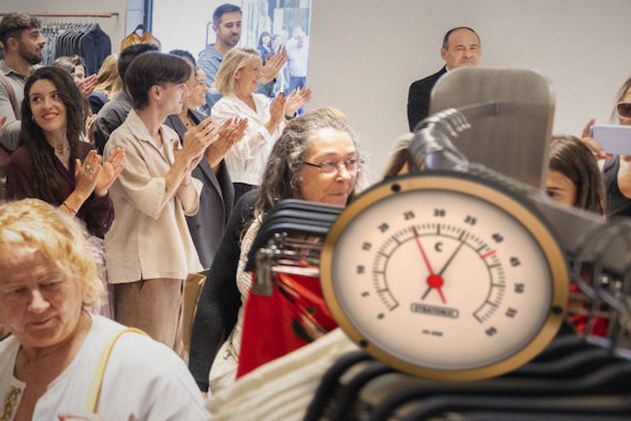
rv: 25; °C
